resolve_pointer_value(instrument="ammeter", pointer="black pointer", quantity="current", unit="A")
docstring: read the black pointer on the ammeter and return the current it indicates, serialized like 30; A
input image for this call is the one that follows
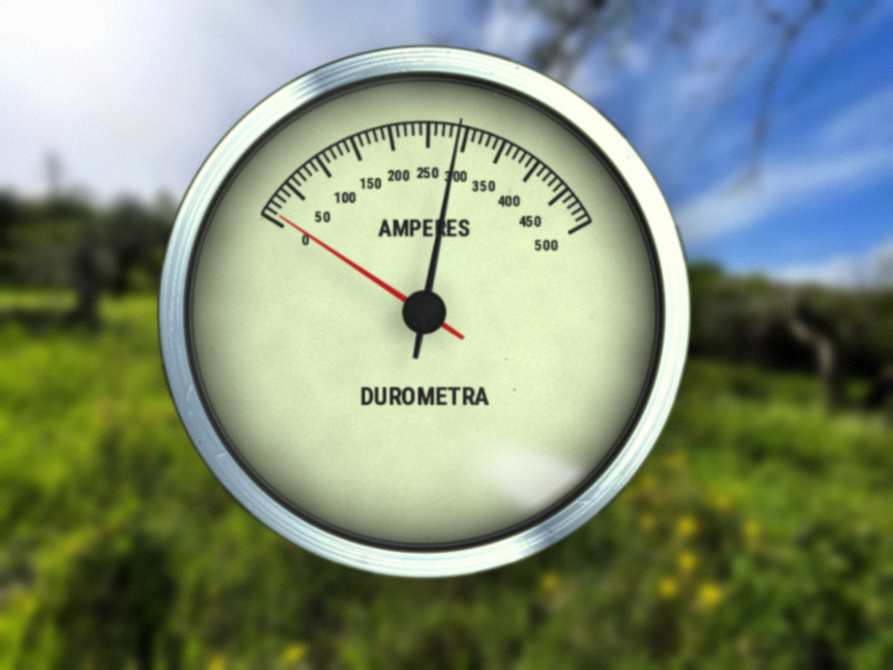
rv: 290; A
